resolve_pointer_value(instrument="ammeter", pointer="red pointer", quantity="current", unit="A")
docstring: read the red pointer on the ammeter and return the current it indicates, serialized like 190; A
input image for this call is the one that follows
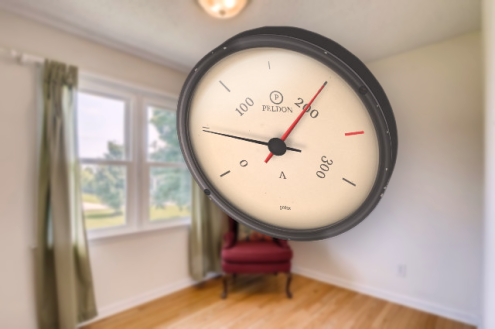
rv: 200; A
